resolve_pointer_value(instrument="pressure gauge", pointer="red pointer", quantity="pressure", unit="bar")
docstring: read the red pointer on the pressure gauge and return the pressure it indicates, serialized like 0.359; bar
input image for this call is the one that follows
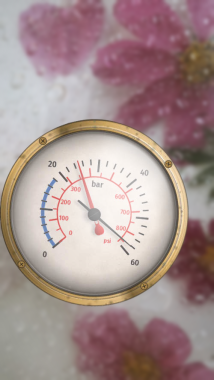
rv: 25; bar
